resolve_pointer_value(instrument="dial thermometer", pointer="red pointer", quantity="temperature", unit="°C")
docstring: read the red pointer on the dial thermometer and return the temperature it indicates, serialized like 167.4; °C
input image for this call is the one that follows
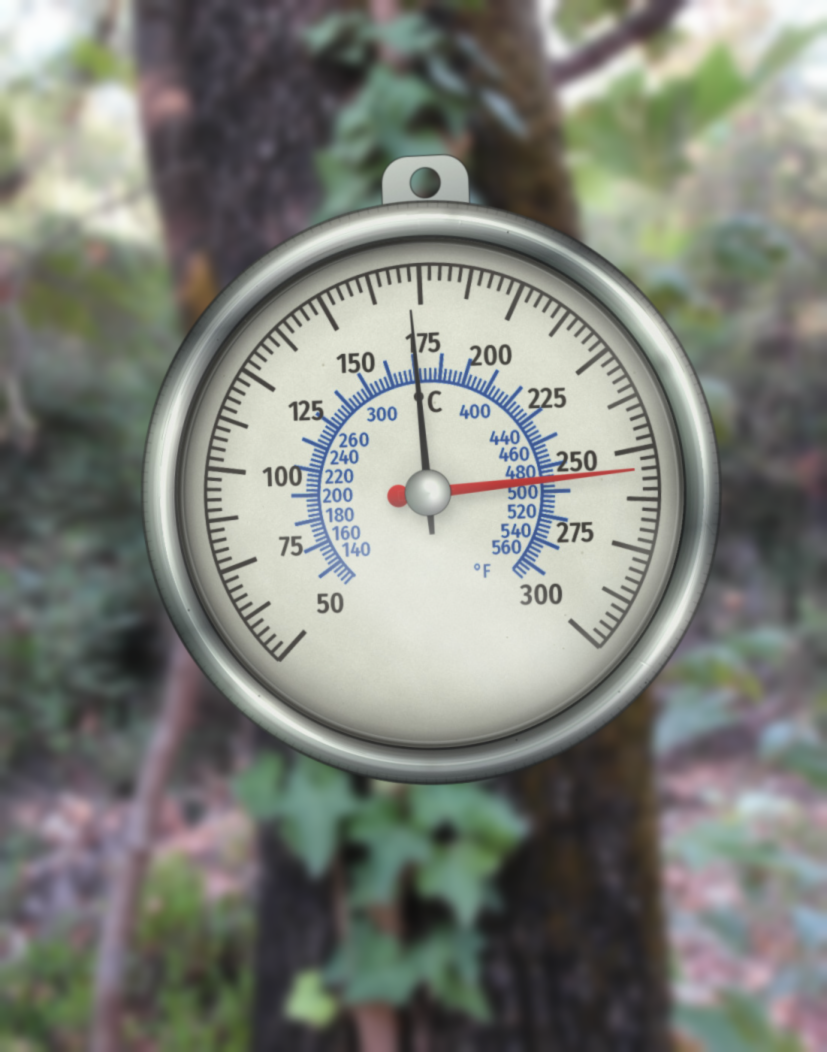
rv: 255; °C
